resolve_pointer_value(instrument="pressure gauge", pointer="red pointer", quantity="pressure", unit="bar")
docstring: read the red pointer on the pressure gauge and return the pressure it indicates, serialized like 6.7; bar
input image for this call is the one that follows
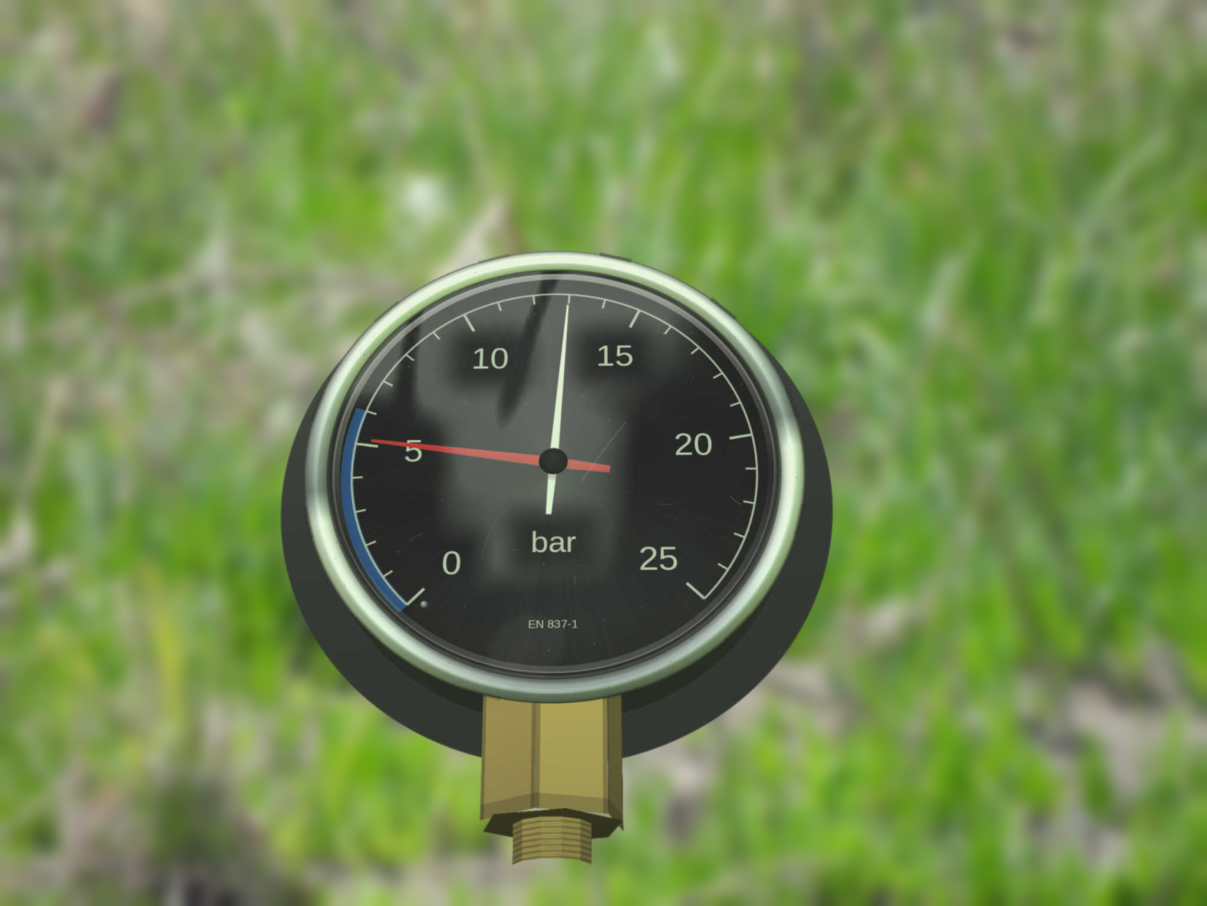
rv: 5; bar
